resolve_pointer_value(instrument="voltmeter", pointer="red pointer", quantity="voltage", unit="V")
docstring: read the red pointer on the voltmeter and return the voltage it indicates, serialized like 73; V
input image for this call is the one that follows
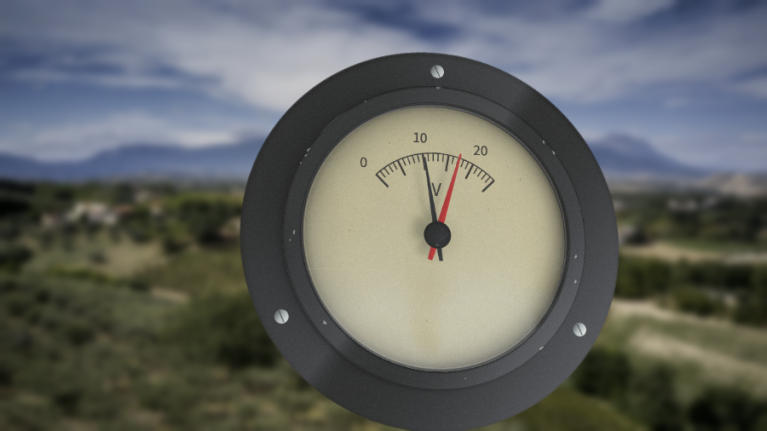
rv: 17; V
